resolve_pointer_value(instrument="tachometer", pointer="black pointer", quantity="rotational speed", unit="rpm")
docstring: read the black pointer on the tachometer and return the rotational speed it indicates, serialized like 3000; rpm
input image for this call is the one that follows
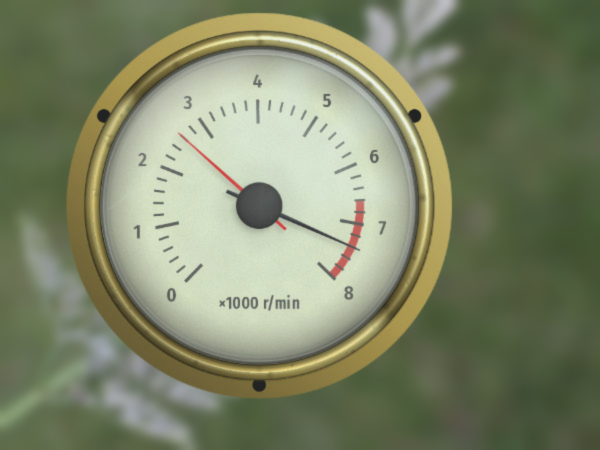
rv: 7400; rpm
